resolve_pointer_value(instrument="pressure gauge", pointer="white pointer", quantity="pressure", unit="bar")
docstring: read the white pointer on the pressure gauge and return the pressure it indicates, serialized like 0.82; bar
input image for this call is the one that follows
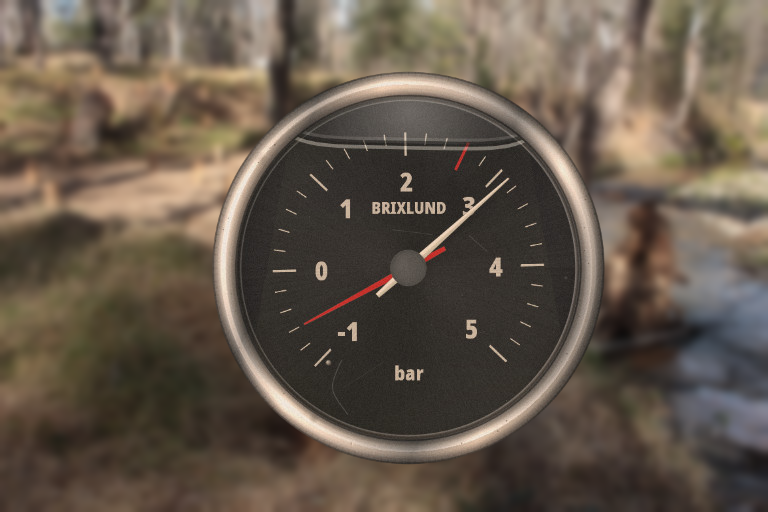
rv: 3.1; bar
